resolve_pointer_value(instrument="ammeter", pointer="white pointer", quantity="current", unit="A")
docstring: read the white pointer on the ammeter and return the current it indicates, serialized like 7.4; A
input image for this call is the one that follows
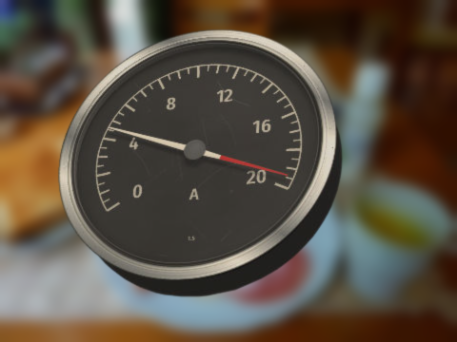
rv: 4.5; A
